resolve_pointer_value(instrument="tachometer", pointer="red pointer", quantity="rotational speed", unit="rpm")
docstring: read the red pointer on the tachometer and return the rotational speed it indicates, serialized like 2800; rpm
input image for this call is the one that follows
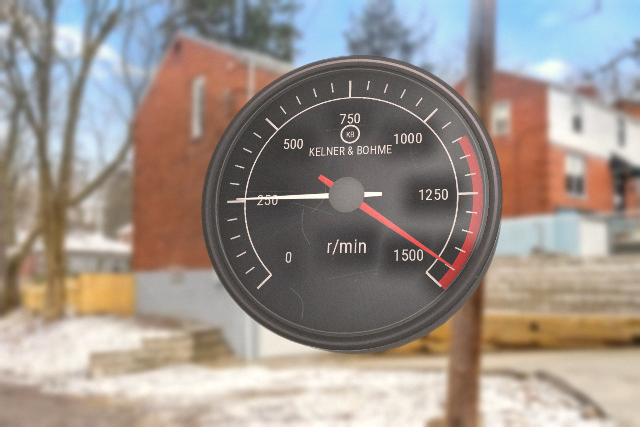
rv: 1450; rpm
